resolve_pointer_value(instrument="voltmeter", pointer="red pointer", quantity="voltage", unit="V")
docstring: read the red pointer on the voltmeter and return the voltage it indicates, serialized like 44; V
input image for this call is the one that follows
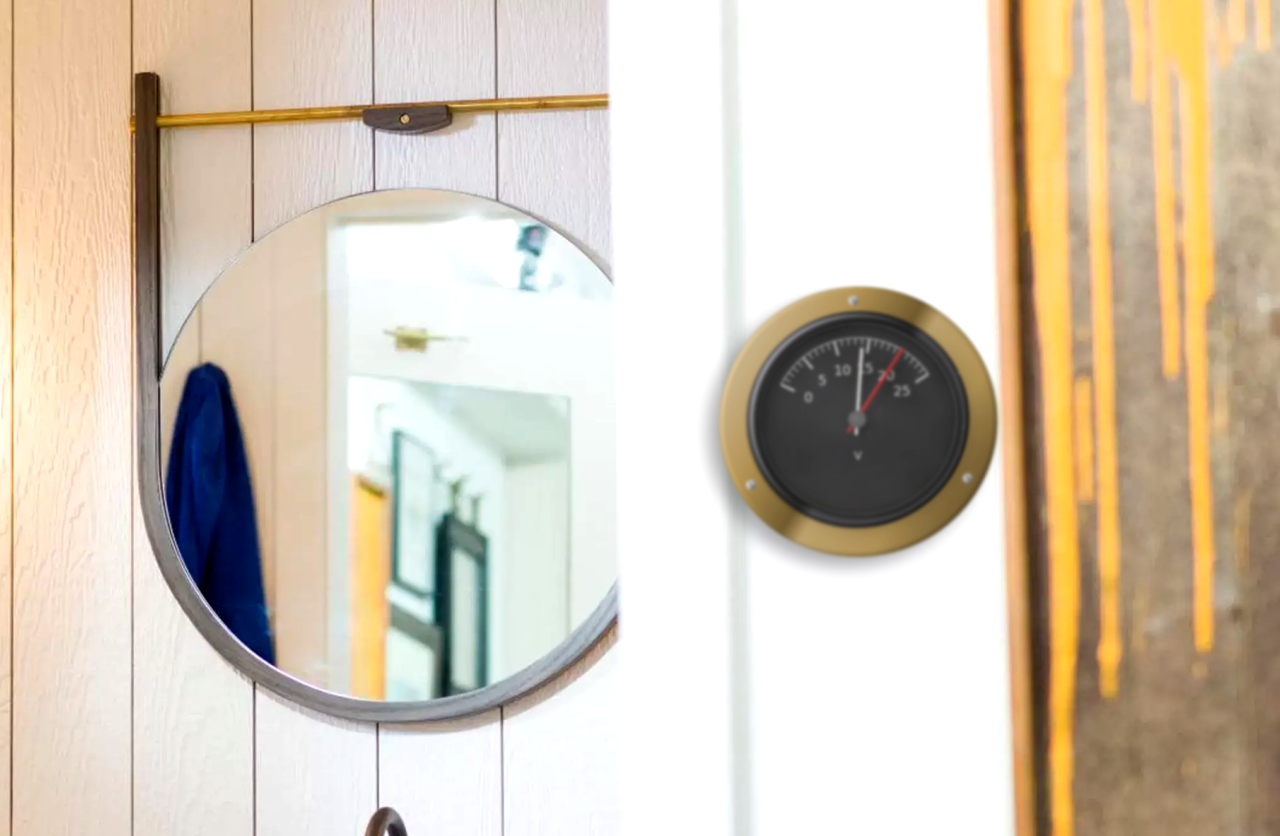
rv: 20; V
